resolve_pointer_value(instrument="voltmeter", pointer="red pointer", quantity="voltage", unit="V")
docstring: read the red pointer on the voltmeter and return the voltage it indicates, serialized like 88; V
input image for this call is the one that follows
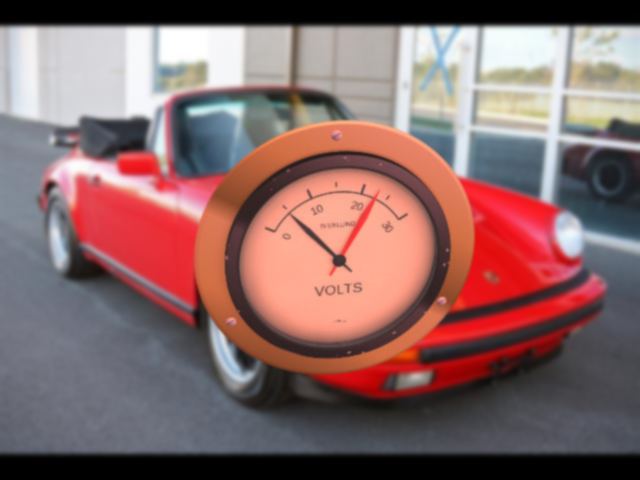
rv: 22.5; V
